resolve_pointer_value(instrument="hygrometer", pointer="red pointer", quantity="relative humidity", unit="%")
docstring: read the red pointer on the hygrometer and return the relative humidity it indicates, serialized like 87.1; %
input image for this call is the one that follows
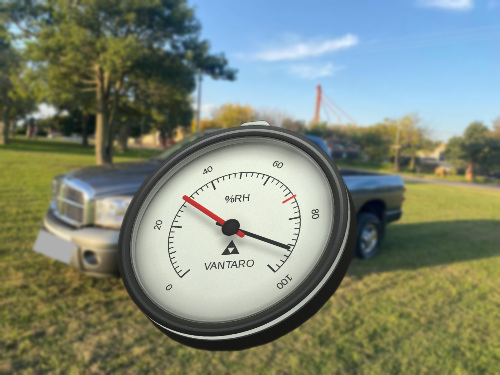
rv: 30; %
